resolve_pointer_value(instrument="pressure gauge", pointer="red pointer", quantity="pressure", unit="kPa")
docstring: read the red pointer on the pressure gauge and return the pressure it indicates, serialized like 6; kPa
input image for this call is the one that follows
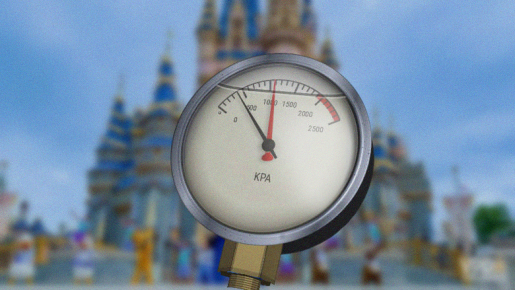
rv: 1100; kPa
